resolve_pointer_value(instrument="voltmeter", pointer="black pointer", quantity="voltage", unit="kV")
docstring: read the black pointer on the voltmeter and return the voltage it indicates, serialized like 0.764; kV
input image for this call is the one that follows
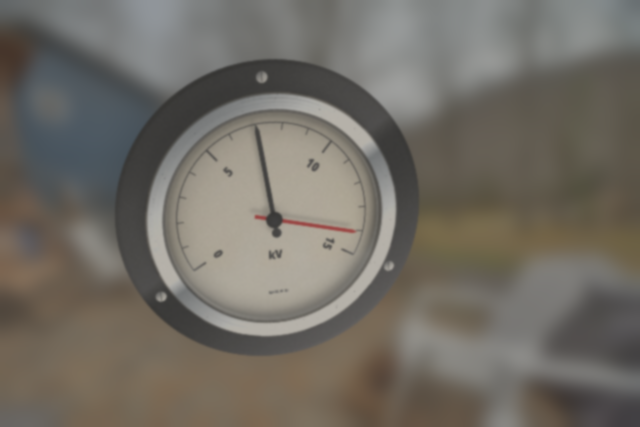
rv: 7; kV
